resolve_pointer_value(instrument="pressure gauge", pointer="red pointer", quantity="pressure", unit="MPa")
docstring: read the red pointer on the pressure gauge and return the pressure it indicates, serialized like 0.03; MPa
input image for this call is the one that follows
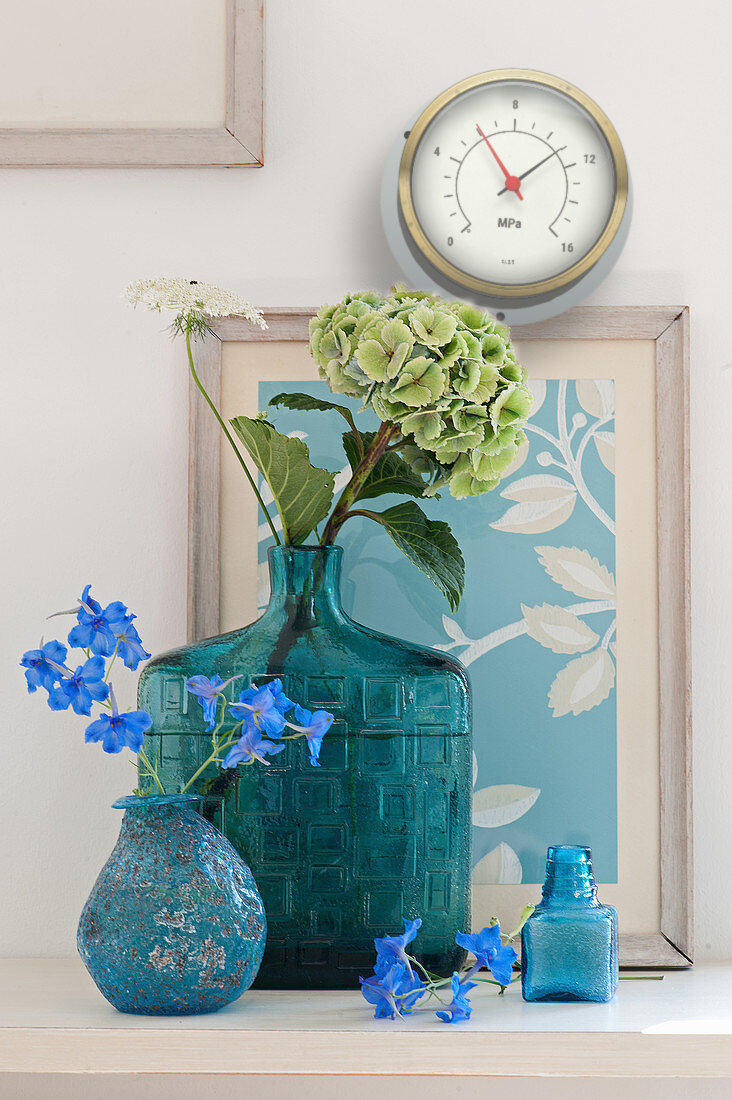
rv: 6; MPa
